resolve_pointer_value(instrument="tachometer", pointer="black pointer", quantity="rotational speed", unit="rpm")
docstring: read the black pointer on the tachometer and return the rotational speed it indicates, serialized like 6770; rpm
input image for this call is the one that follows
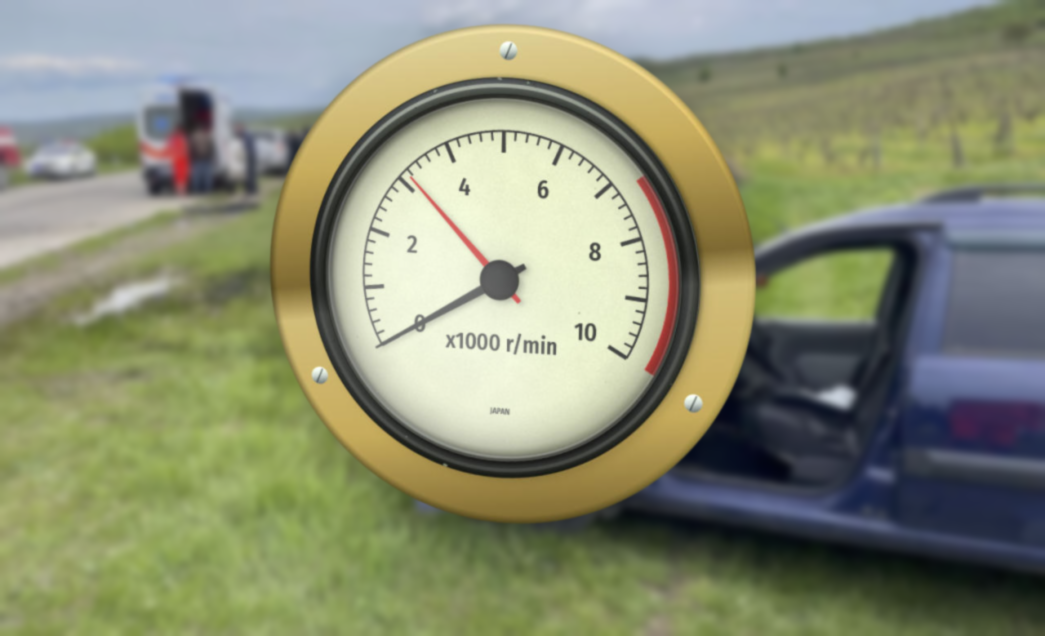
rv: 0; rpm
